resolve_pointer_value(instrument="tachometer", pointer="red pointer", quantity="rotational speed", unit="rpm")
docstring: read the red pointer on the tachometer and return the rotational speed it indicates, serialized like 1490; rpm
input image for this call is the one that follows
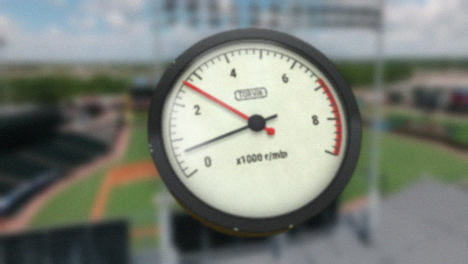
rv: 2600; rpm
